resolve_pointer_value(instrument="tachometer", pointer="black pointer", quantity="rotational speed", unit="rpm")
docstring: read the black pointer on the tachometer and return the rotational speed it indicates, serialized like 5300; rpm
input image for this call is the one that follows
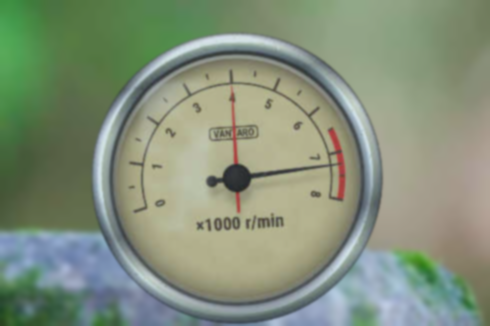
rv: 7250; rpm
